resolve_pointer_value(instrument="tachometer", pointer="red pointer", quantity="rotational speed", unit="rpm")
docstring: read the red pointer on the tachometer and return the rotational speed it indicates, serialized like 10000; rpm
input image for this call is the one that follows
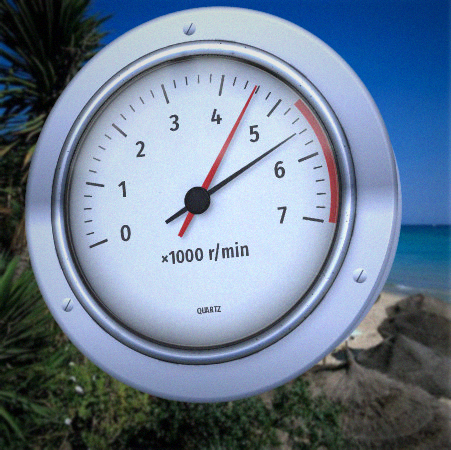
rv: 4600; rpm
